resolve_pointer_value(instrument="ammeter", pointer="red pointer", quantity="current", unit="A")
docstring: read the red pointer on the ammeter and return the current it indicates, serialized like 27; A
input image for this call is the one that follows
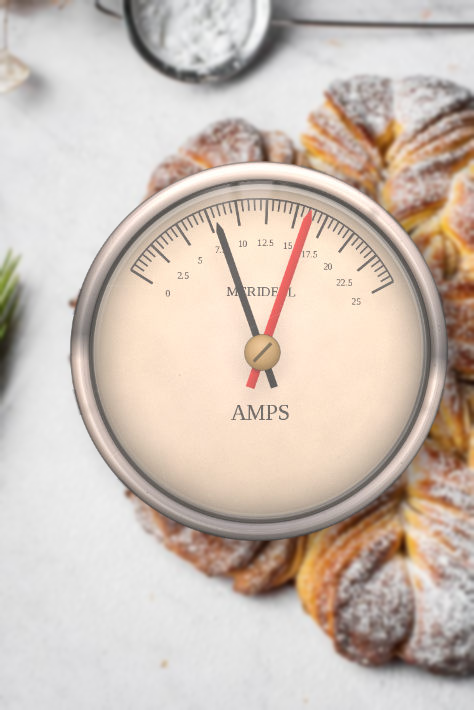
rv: 16; A
